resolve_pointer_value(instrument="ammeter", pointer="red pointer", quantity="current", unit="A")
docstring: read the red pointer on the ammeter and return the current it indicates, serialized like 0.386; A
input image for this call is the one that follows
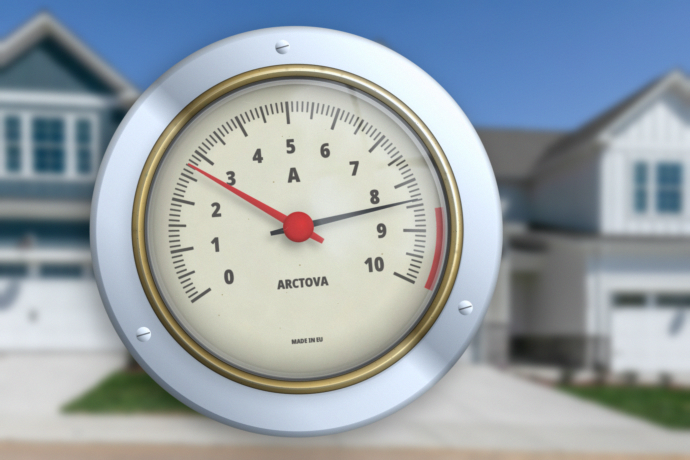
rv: 2.7; A
